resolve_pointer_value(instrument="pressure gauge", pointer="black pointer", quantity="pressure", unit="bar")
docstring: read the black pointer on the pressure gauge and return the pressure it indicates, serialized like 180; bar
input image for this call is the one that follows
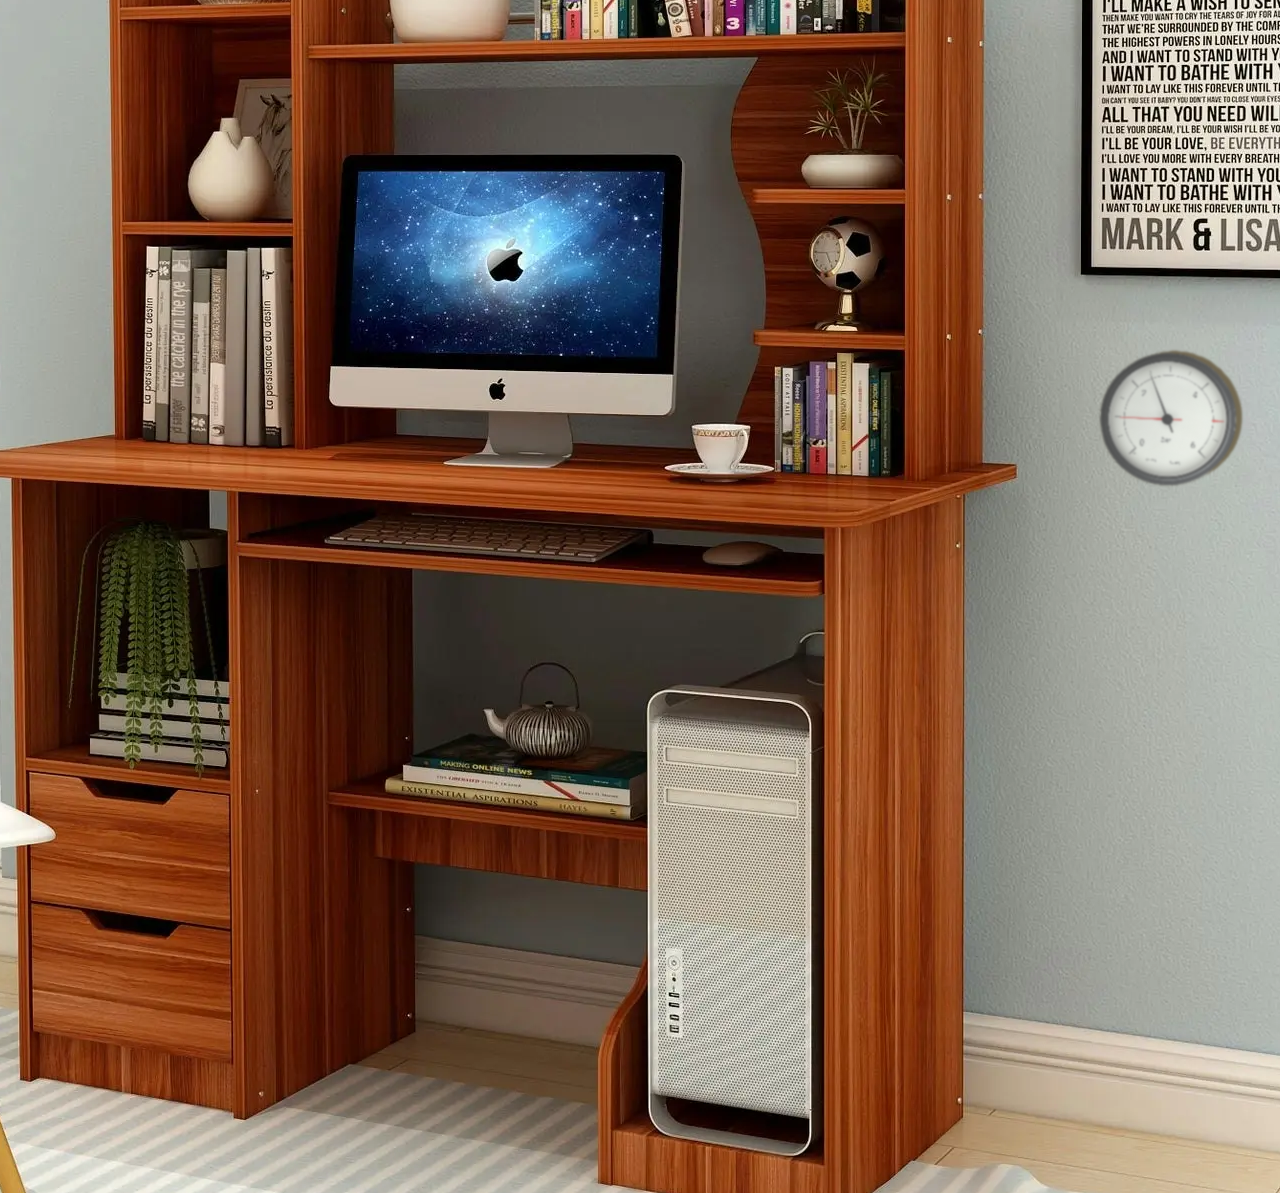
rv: 2.5; bar
